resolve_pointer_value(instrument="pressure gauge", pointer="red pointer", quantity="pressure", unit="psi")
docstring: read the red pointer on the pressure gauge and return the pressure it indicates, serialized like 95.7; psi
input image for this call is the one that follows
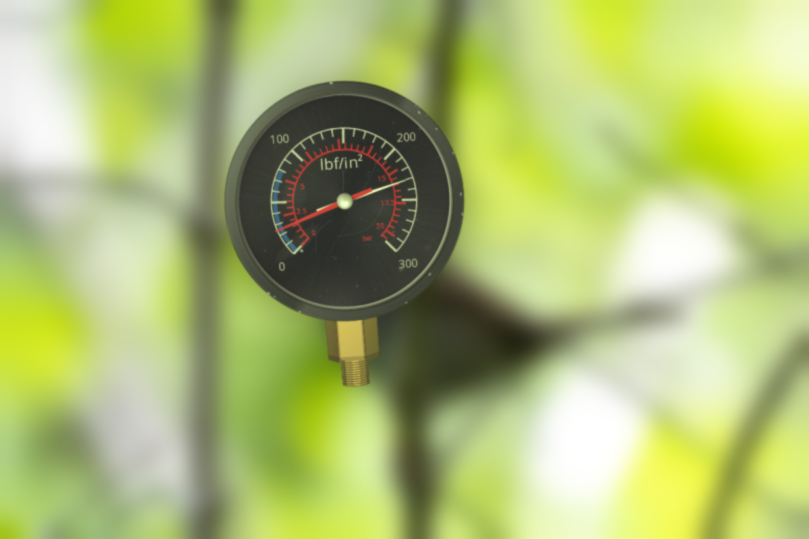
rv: 25; psi
